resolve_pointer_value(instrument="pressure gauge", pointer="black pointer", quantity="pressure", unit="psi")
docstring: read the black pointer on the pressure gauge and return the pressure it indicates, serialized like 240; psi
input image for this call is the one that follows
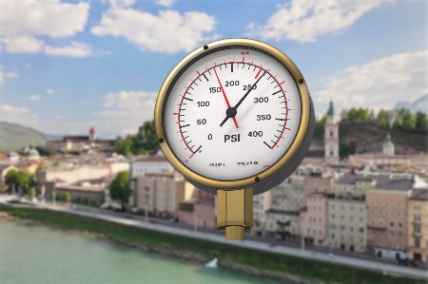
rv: 260; psi
